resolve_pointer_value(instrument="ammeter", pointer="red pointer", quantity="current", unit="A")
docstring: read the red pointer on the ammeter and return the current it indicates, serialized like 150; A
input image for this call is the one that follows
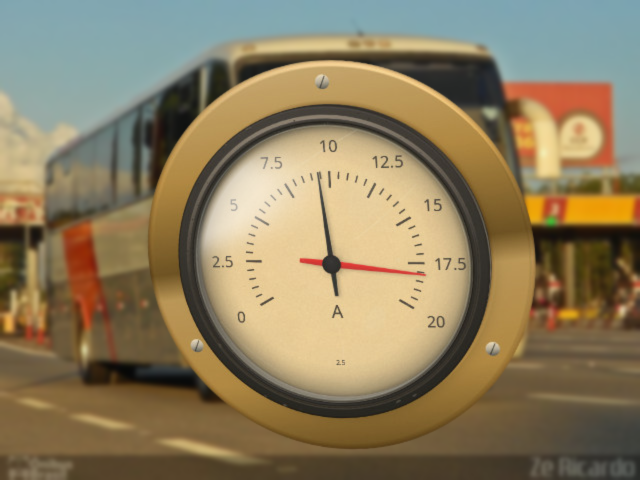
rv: 18; A
